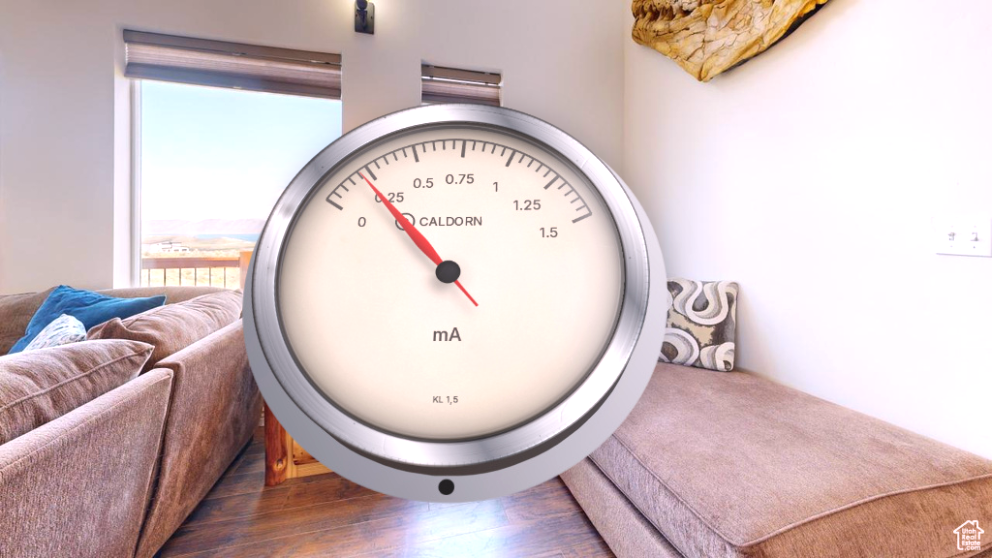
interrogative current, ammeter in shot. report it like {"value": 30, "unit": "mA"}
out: {"value": 0.2, "unit": "mA"}
